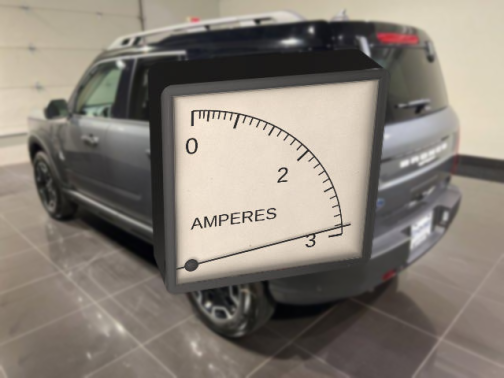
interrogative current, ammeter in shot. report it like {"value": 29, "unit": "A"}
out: {"value": 2.9, "unit": "A"}
